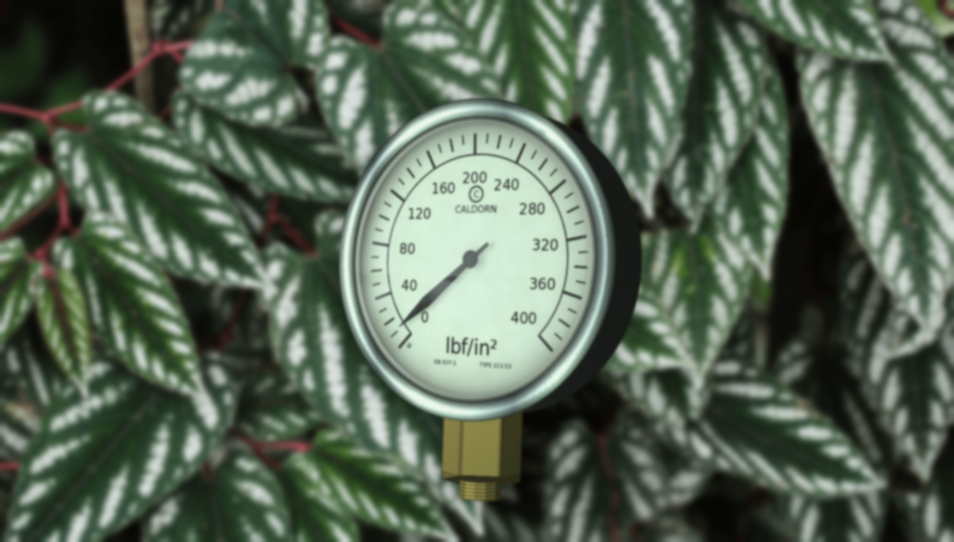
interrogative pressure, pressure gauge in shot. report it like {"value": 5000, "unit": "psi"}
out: {"value": 10, "unit": "psi"}
